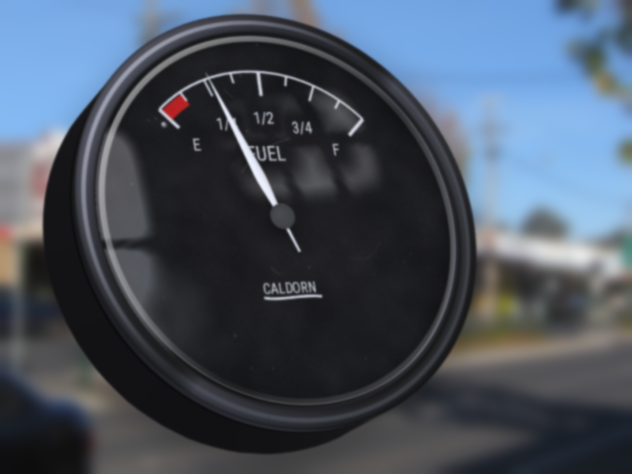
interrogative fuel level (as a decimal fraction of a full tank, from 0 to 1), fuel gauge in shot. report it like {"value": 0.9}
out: {"value": 0.25}
